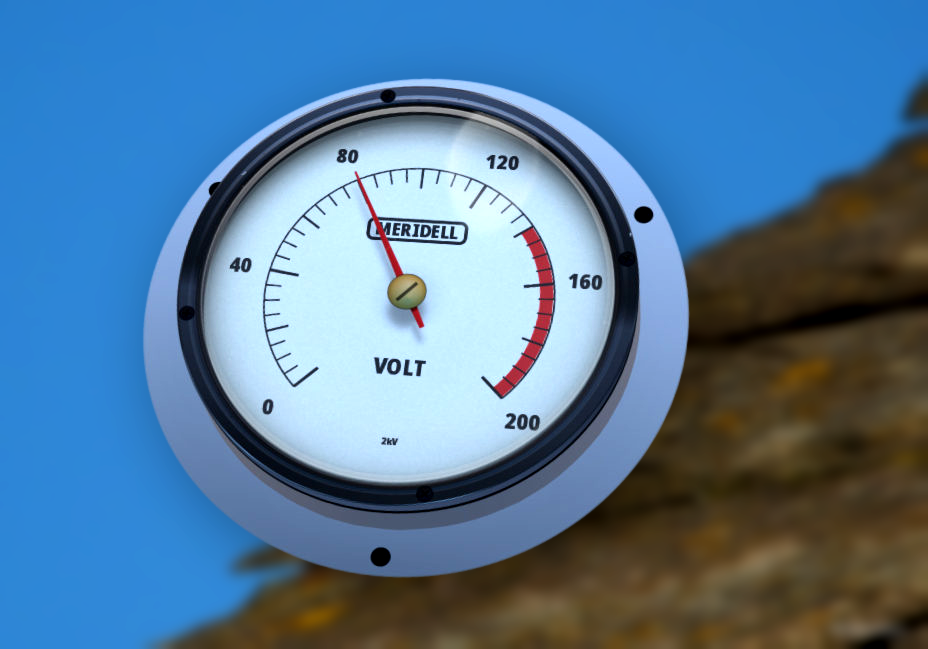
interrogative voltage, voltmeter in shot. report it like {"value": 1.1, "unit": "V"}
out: {"value": 80, "unit": "V"}
